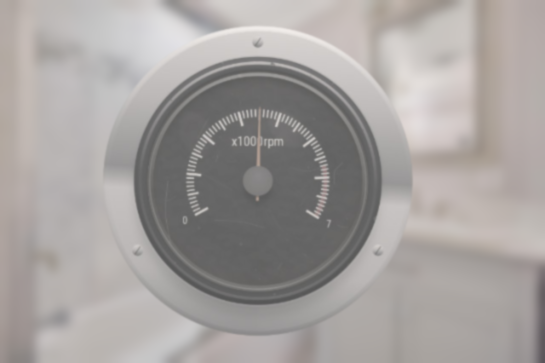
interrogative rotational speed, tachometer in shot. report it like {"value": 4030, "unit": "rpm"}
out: {"value": 3500, "unit": "rpm"}
